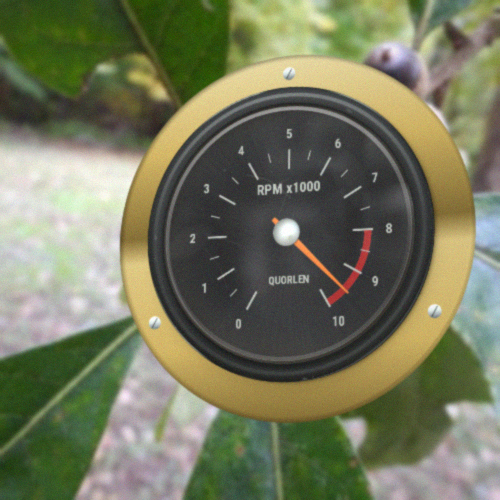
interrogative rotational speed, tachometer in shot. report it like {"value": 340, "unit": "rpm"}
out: {"value": 9500, "unit": "rpm"}
